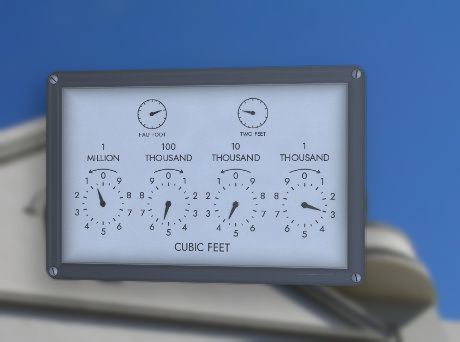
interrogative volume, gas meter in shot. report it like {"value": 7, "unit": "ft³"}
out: {"value": 54300, "unit": "ft³"}
